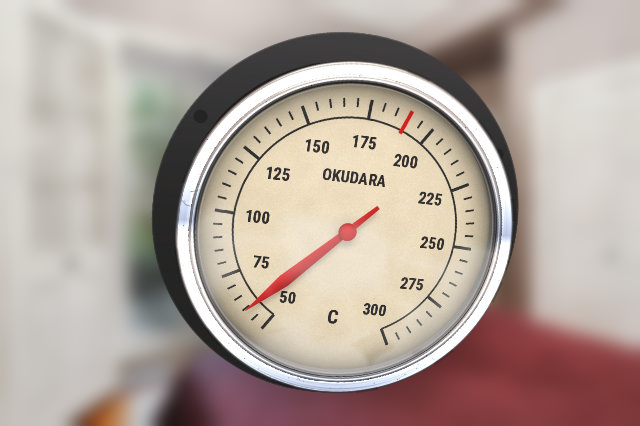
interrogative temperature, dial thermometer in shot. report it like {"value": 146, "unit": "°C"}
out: {"value": 60, "unit": "°C"}
